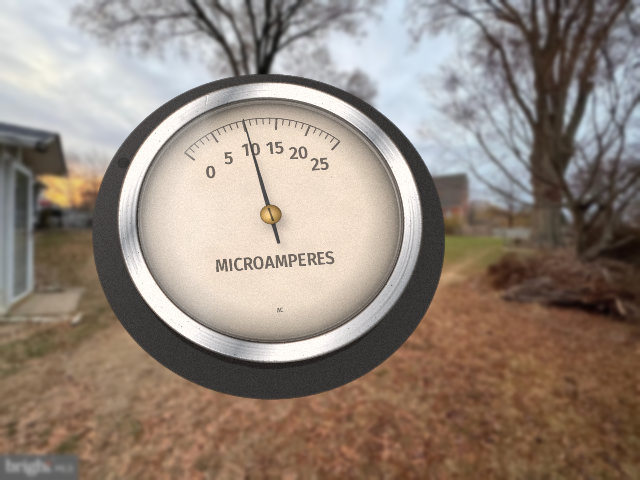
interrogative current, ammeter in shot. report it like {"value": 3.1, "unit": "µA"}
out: {"value": 10, "unit": "µA"}
